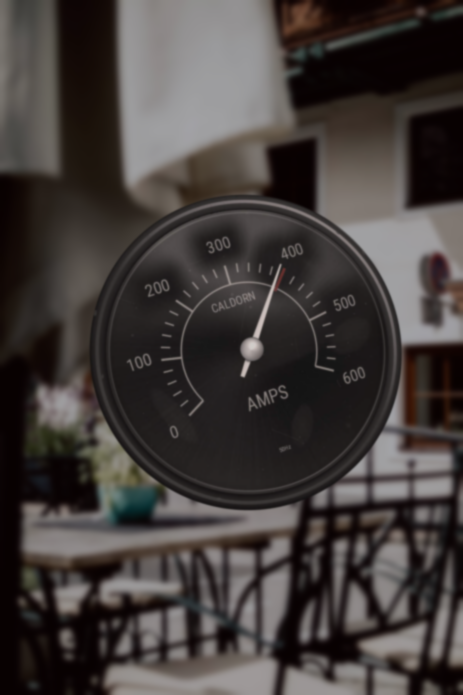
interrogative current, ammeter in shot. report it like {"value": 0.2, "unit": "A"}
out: {"value": 390, "unit": "A"}
